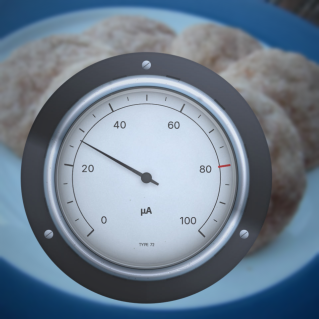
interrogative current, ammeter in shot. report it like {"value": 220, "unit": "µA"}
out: {"value": 27.5, "unit": "µA"}
